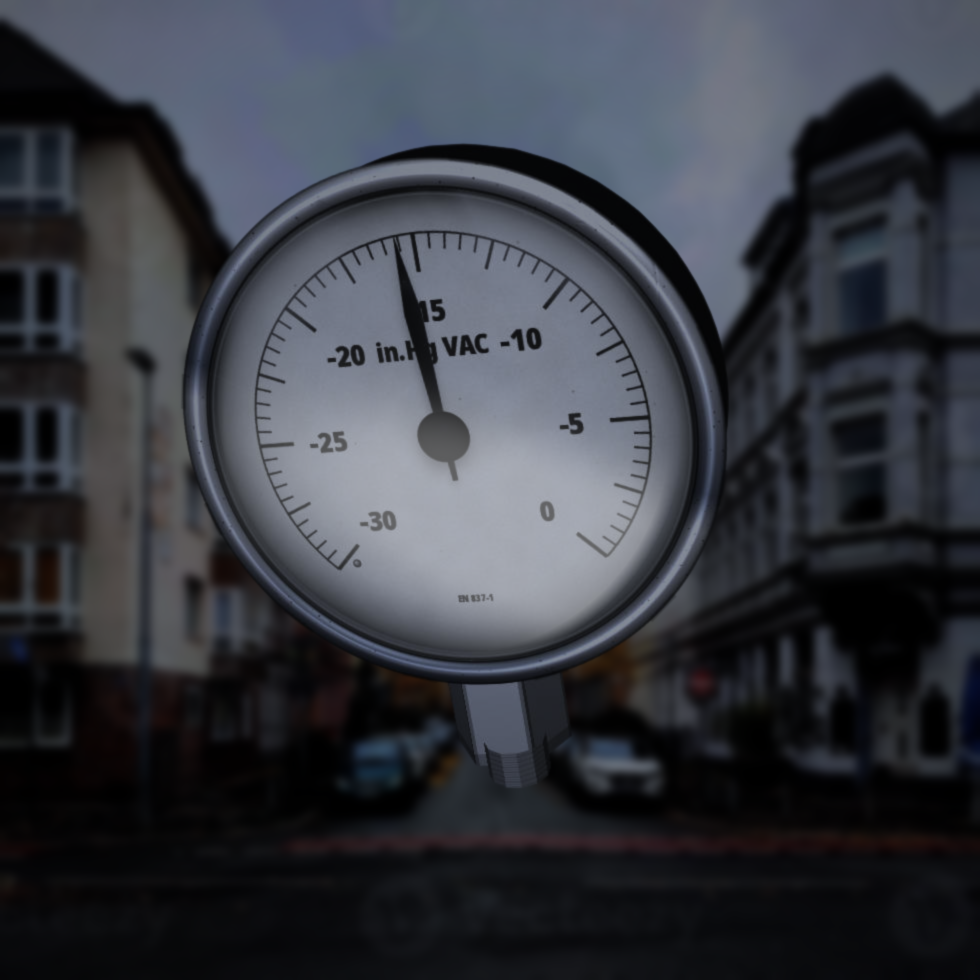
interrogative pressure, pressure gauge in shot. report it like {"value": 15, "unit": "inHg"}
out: {"value": -15.5, "unit": "inHg"}
